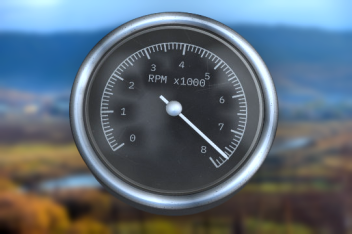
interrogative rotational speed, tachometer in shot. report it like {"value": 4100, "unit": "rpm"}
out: {"value": 7700, "unit": "rpm"}
